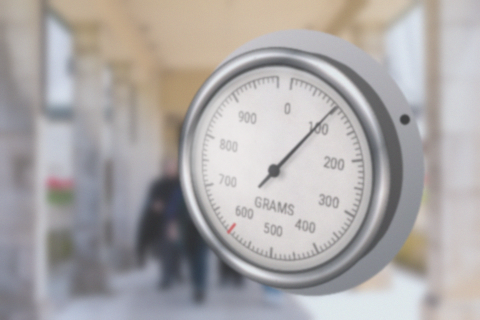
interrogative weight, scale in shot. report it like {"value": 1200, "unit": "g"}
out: {"value": 100, "unit": "g"}
